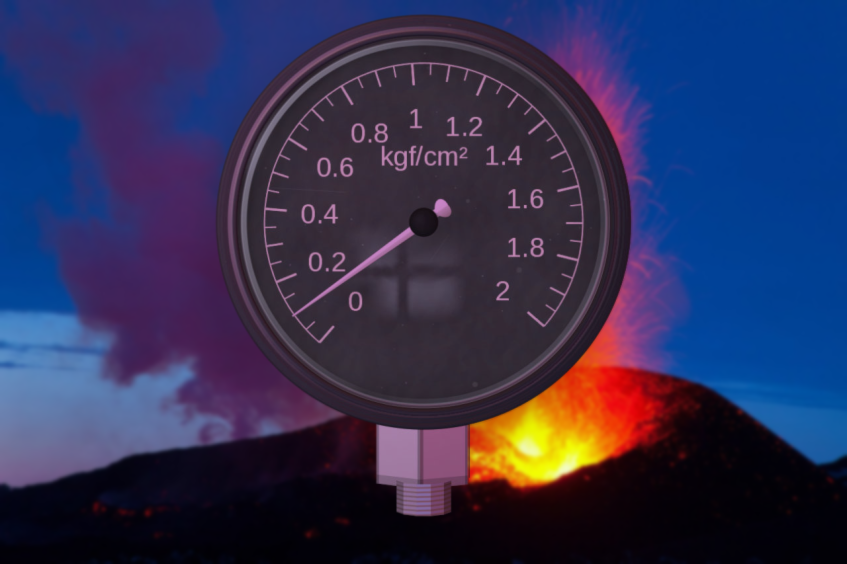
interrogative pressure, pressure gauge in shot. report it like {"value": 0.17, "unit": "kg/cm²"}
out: {"value": 0.1, "unit": "kg/cm²"}
